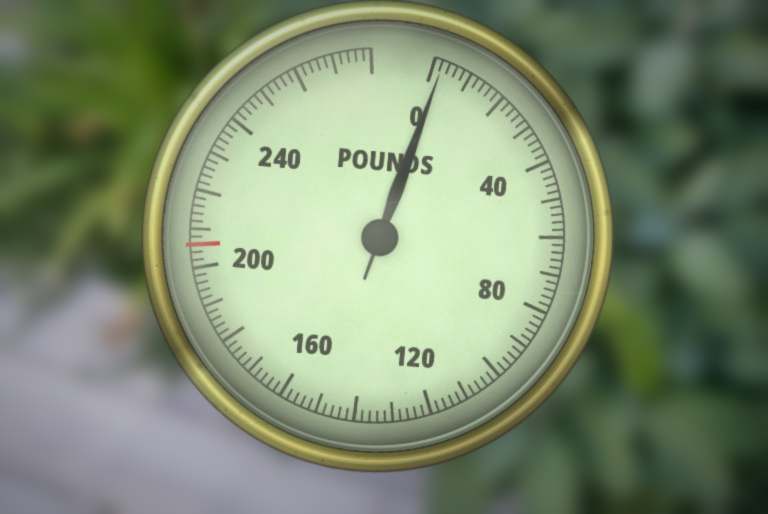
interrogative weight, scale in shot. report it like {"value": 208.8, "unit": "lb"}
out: {"value": 2, "unit": "lb"}
